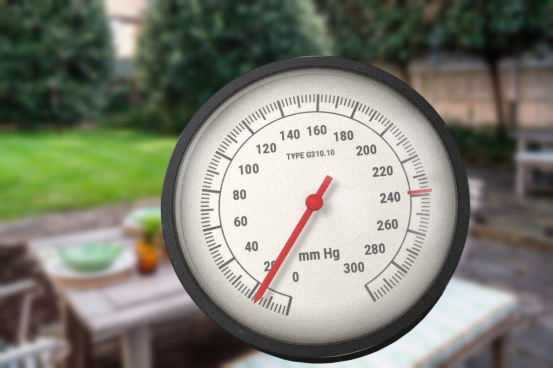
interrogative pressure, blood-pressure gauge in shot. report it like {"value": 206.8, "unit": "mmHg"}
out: {"value": 16, "unit": "mmHg"}
